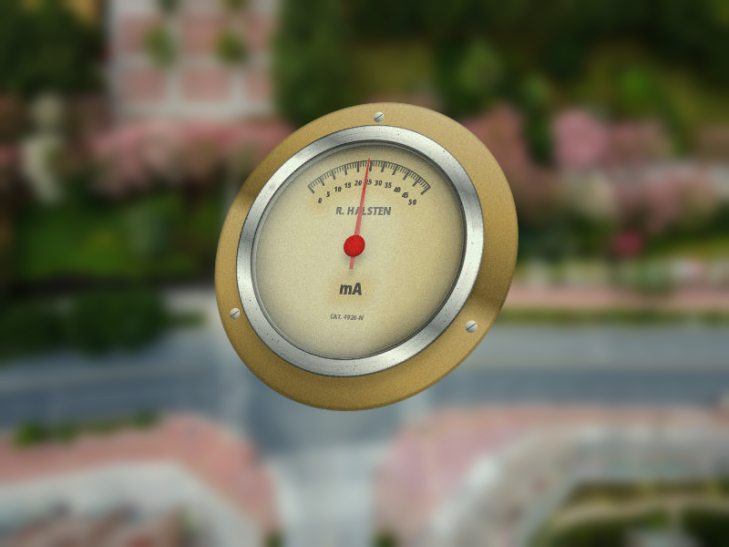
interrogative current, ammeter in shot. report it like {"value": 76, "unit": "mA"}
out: {"value": 25, "unit": "mA"}
